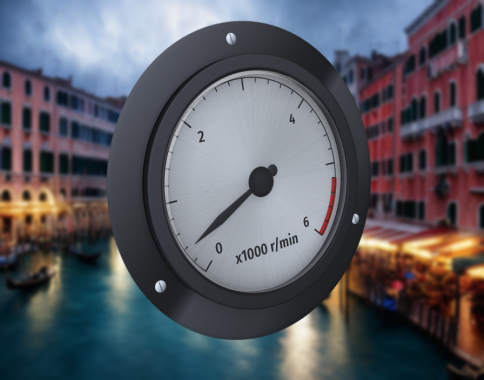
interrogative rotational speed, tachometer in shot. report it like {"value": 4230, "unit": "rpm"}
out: {"value": 400, "unit": "rpm"}
